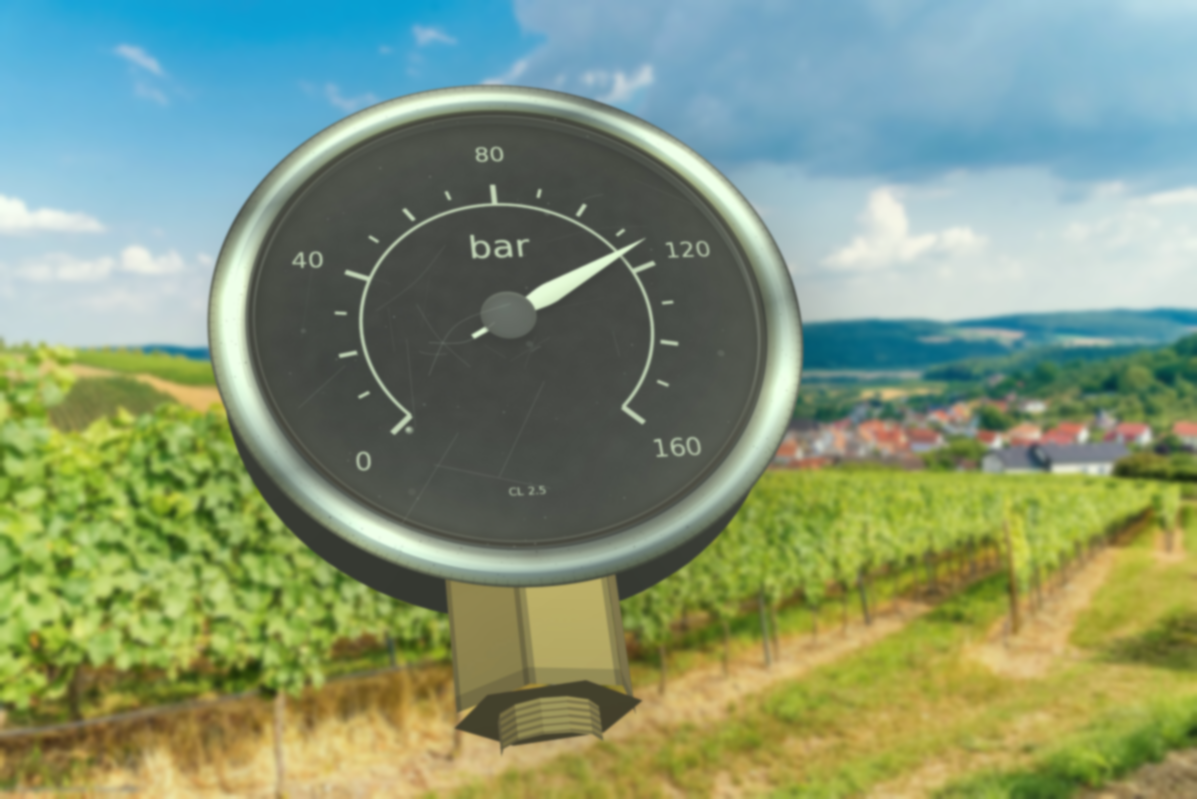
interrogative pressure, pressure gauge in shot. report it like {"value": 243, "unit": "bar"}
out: {"value": 115, "unit": "bar"}
